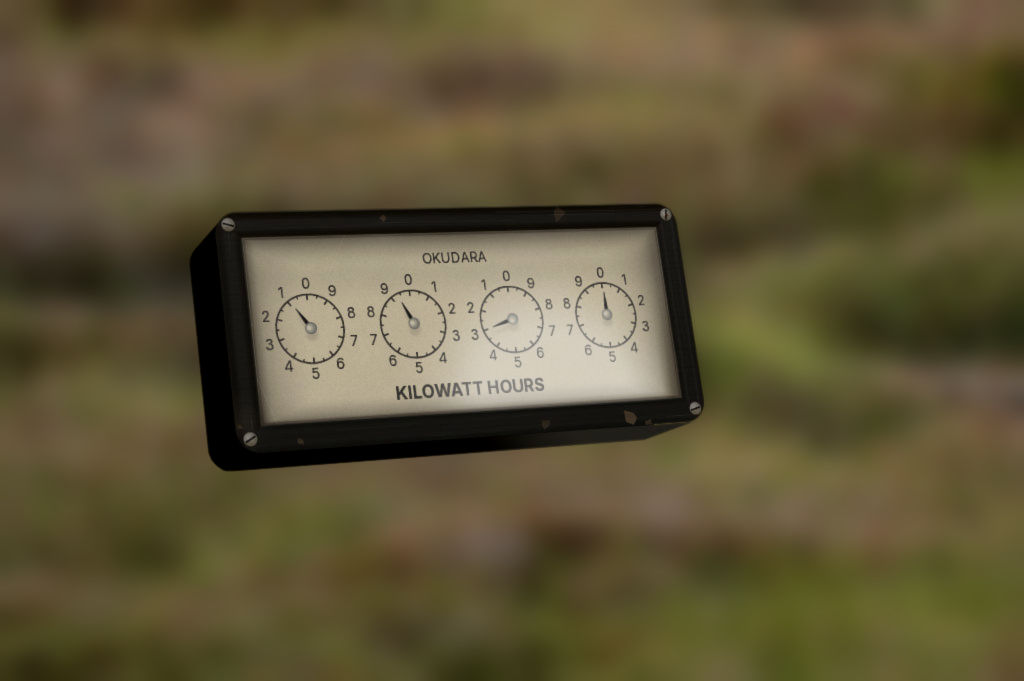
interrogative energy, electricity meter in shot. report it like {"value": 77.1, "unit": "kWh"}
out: {"value": 930, "unit": "kWh"}
